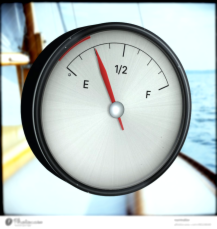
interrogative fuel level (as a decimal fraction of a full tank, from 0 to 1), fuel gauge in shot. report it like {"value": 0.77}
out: {"value": 0.25}
